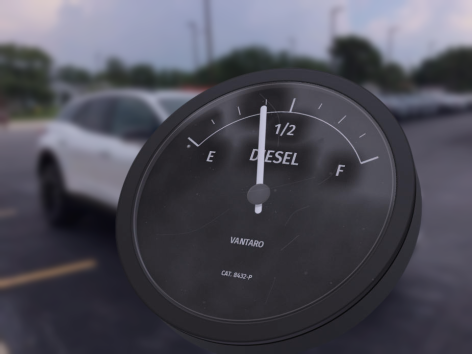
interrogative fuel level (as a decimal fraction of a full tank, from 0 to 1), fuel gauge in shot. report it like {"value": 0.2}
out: {"value": 0.375}
